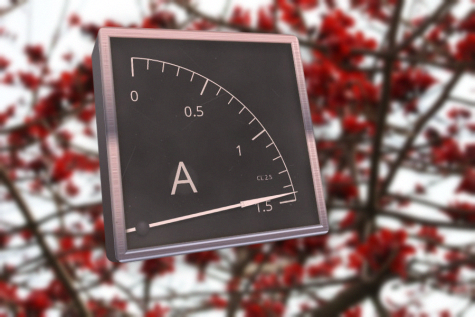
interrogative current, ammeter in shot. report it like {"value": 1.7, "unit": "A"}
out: {"value": 1.45, "unit": "A"}
